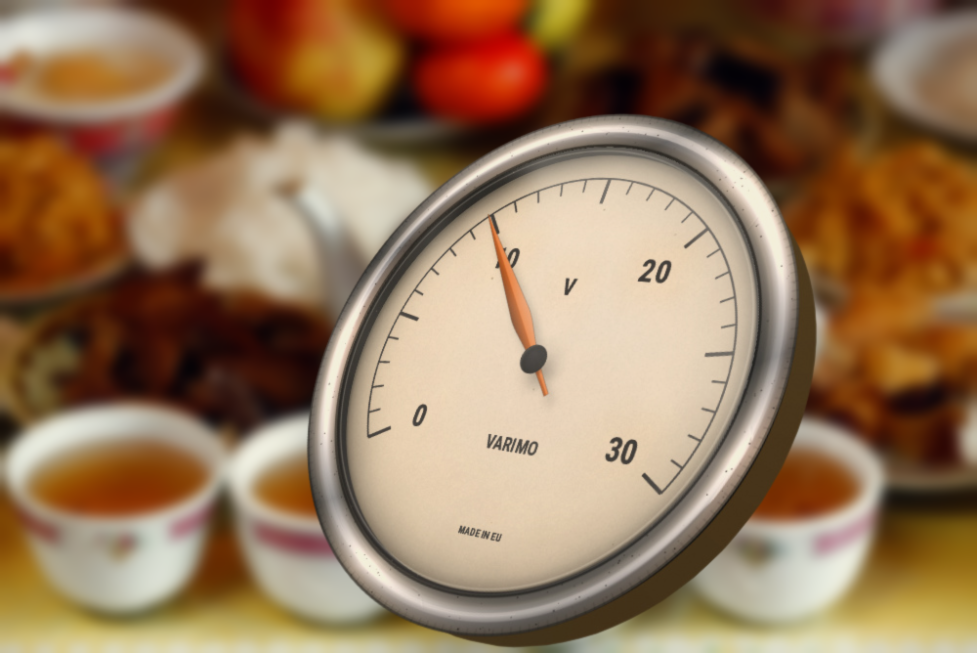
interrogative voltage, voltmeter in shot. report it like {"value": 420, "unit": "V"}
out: {"value": 10, "unit": "V"}
